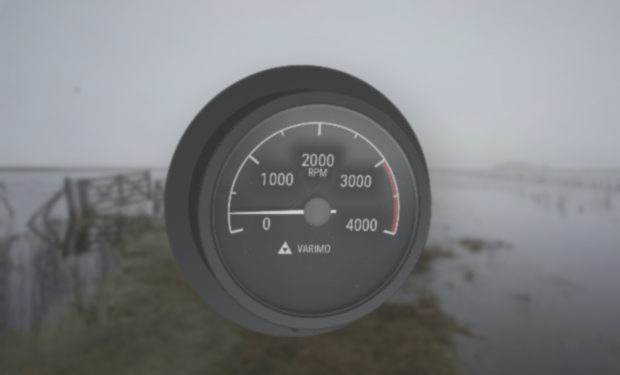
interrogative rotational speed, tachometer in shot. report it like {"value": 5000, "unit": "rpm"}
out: {"value": 250, "unit": "rpm"}
